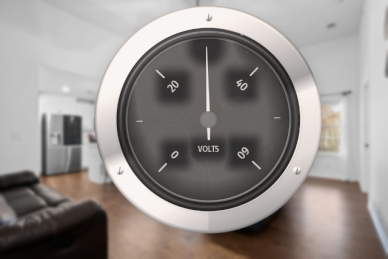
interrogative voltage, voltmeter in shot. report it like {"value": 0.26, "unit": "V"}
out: {"value": 30, "unit": "V"}
